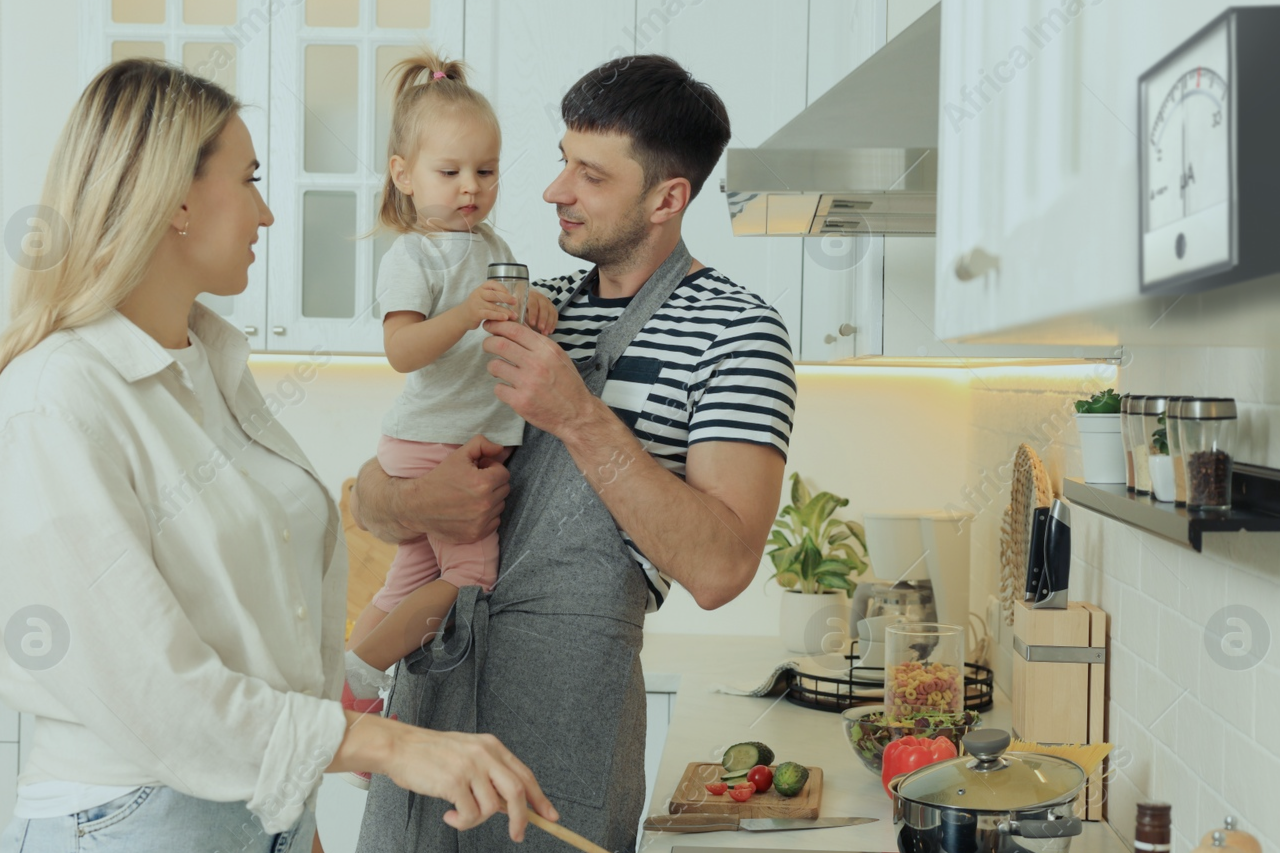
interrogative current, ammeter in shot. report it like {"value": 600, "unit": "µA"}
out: {"value": 15, "unit": "µA"}
